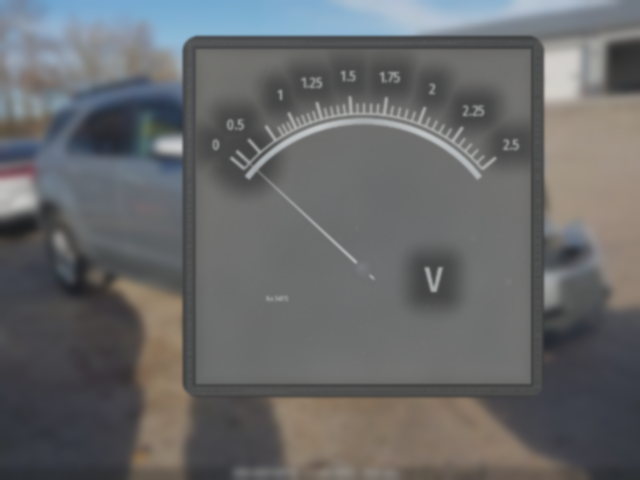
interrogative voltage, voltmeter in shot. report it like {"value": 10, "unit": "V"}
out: {"value": 0.25, "unit": "V"}
